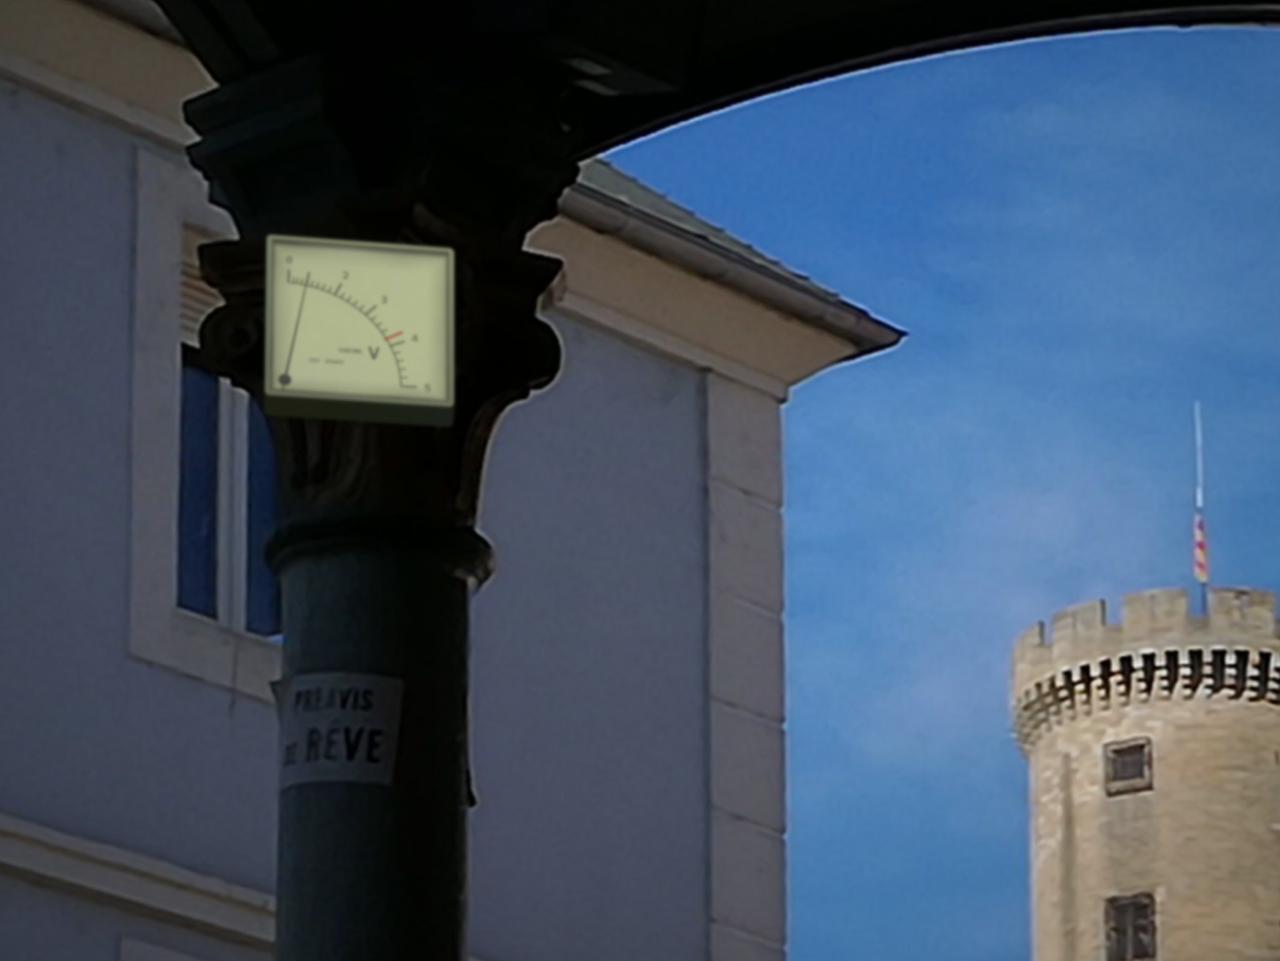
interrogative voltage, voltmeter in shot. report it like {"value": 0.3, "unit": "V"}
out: {"value": 1, "unit": "V"}
